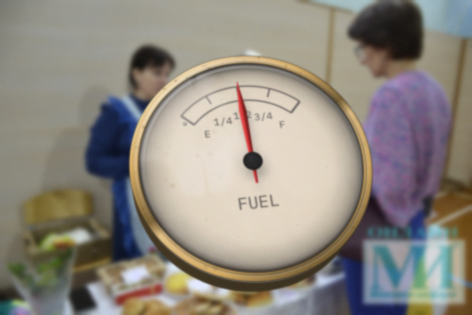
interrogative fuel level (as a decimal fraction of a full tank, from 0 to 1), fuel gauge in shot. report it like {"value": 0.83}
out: {"value": 0.5}
